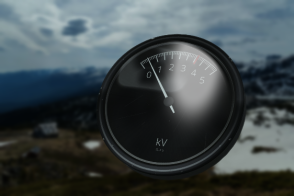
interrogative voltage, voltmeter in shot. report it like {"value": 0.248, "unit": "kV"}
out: {"value": 0.5, "unit": "kV"}
